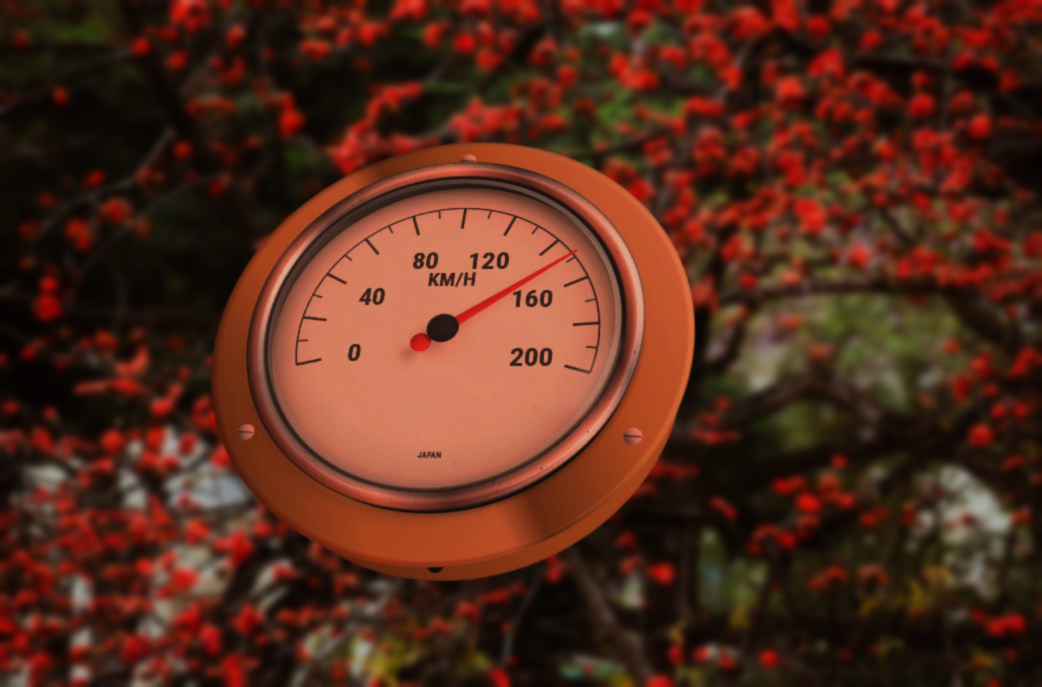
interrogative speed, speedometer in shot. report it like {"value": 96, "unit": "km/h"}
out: {"value": 150, "unit": "km/h"}
